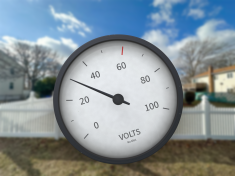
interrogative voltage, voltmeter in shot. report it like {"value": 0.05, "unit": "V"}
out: {"value": 30, "unit": "V"}
